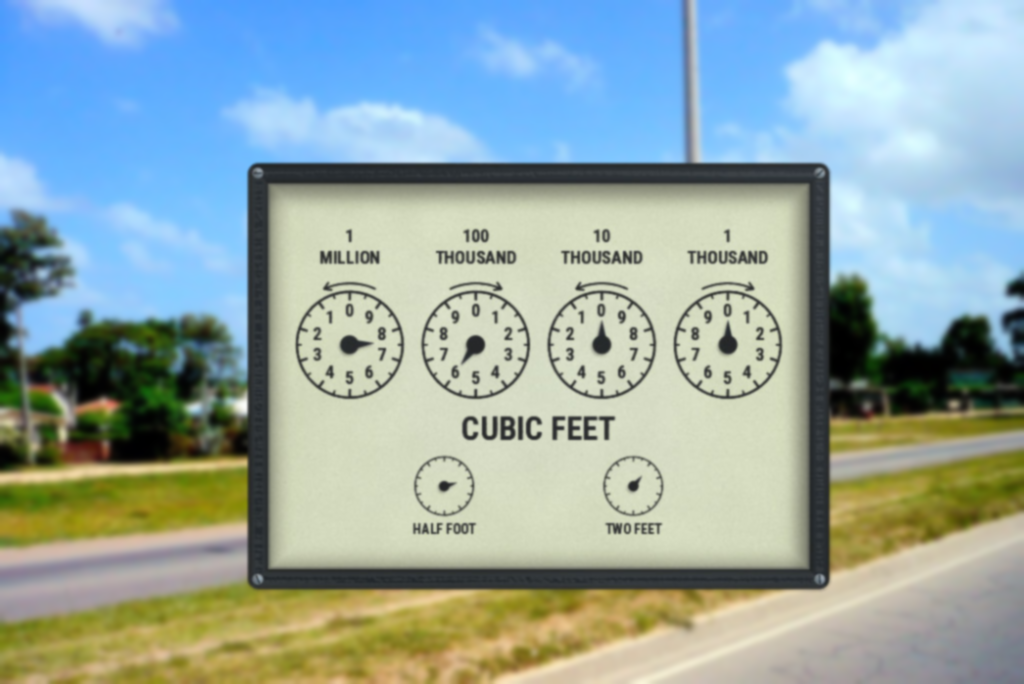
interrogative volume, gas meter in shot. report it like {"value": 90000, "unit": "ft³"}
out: {"value": 760000, "unit": "ft³"}
